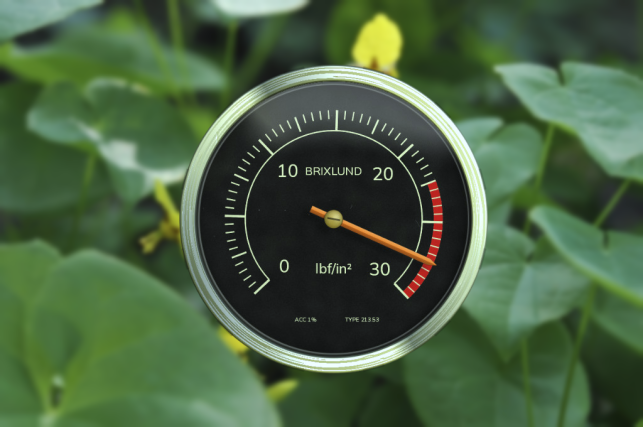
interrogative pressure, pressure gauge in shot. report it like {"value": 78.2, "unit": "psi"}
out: {"value": 27.5, "unit": "psi"}
